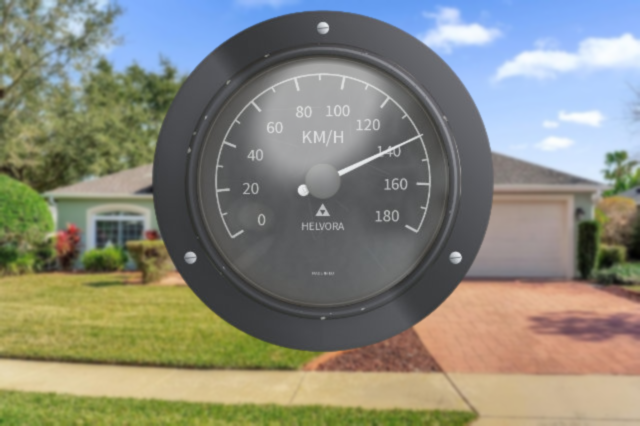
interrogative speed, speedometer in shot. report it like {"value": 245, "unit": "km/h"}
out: {"value": 140, "unit": "km/h"}
